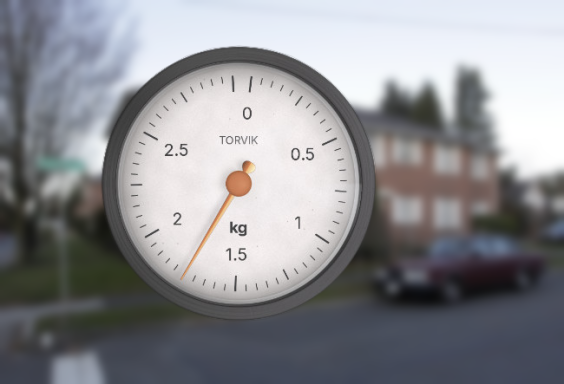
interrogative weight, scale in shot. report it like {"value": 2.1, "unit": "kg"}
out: {"value": 1.75, "unit": "kg"}
